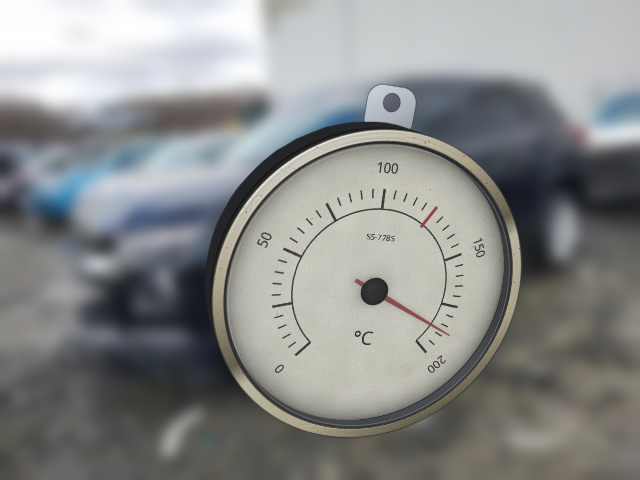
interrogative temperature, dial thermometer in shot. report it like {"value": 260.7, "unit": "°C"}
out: {"value": 187.5, "unit": "°C"}
